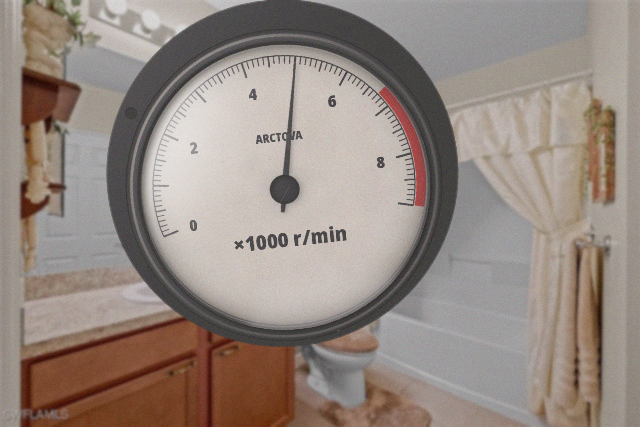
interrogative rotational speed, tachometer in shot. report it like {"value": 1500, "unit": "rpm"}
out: {"value": 5000, "unit": "rpm"}
